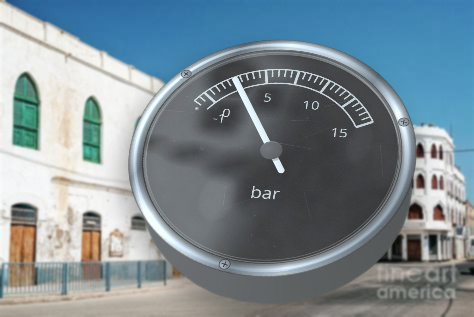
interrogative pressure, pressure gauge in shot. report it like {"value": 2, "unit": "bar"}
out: {"value": 2.5, "unit": "bar"}
